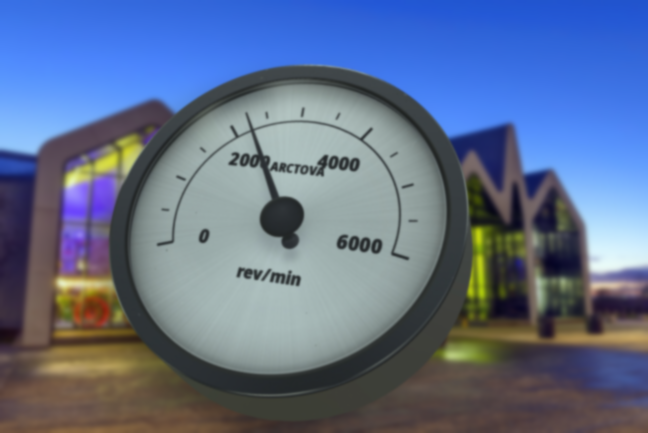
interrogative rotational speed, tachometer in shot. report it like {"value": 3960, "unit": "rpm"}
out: {"value": 2250, "unit": "rpm"}
